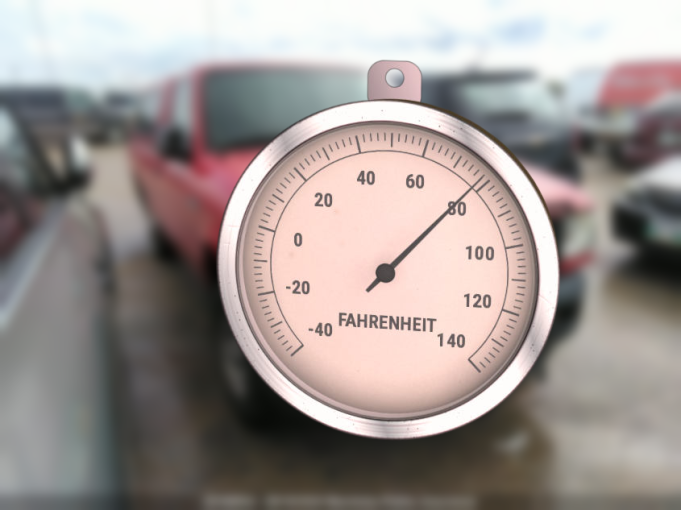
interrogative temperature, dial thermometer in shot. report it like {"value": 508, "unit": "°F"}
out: {"value": 78, "unit": "°F"}
